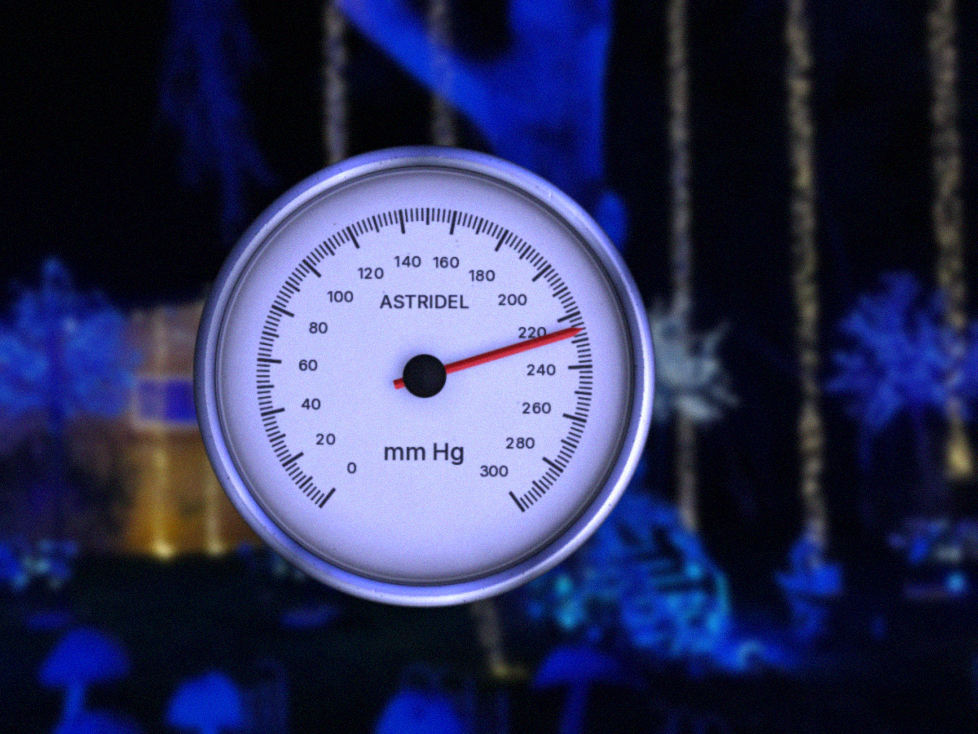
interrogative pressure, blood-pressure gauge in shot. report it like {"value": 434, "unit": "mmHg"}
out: {"value": 226, "unit": "mmHg"}
